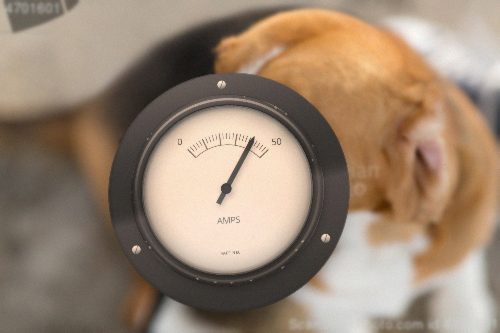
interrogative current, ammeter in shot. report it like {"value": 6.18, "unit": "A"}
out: {"value": 40, "unit": "A"}
